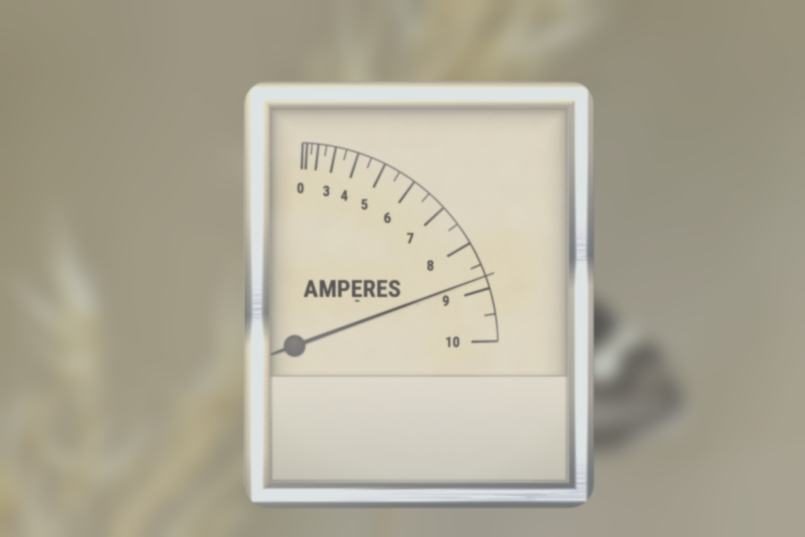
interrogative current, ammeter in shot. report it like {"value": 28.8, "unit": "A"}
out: {"value": 8.75, "unit": "A"}
